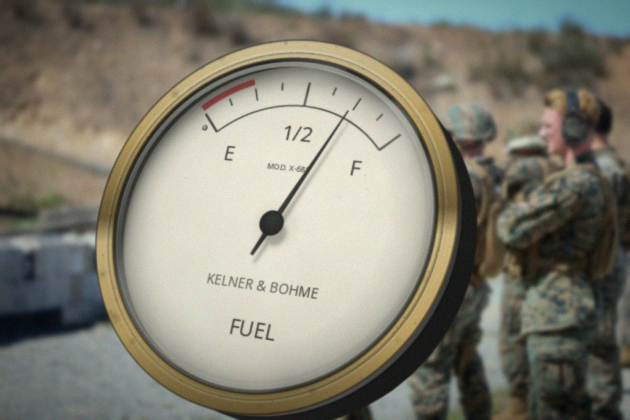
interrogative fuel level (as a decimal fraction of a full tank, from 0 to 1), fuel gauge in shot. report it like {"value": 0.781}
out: {"value": 0.75}
